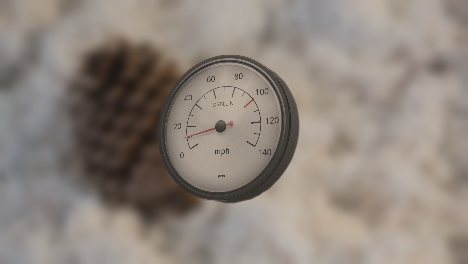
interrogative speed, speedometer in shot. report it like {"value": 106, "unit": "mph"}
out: {"value": 10, "unit": "mph"}
